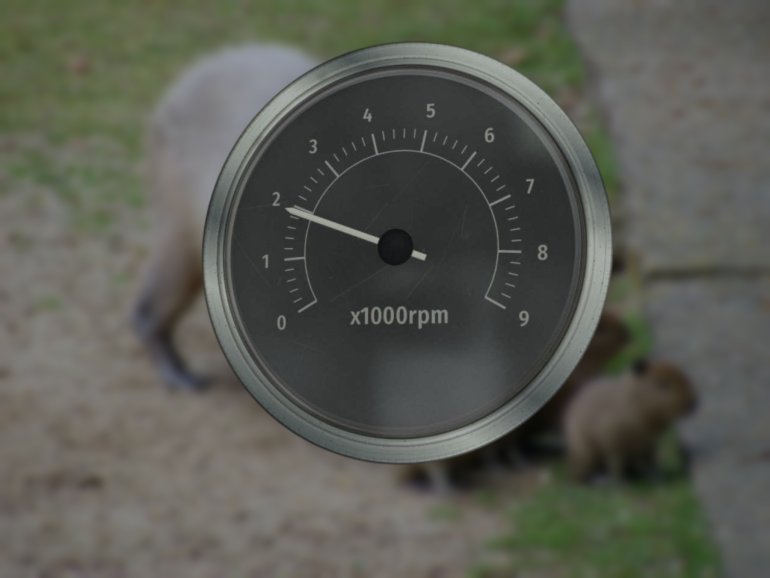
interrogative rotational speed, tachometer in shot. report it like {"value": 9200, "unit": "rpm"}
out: {"value": 1900, "unit": "rpm"}
